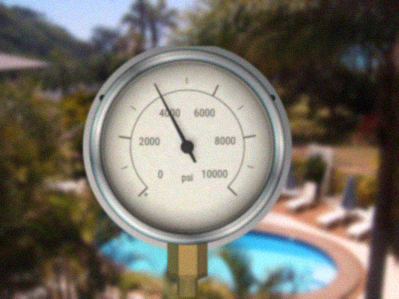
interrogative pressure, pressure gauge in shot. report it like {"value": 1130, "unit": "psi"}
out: {"value": 4000, "unit": "psi"}
